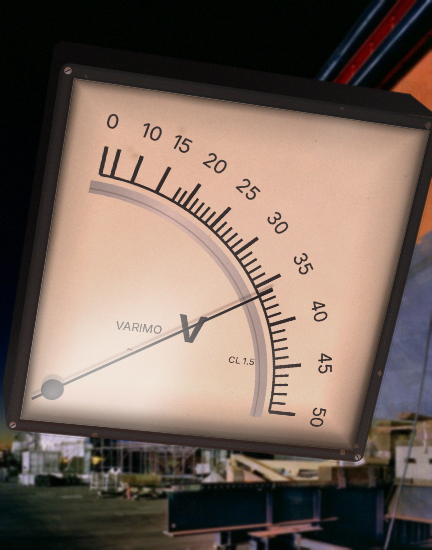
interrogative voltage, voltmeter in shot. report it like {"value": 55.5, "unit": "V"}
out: {"value": 36, "unit": "V"}
